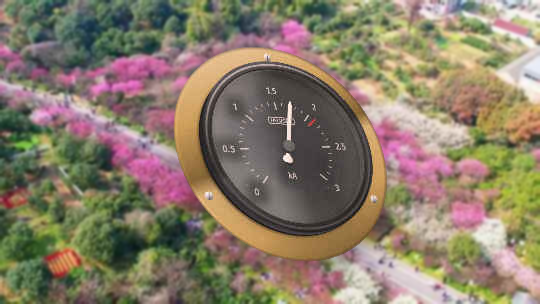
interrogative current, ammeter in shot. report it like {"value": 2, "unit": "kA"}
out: {"value": 1.7, "unit": "kA"}
